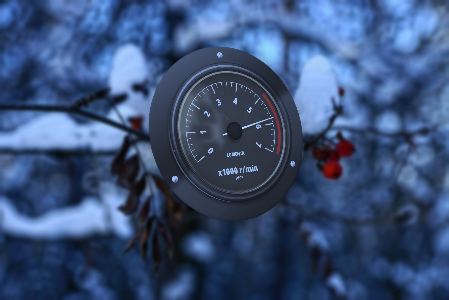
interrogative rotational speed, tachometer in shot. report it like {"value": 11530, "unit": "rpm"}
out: {"value": 5800, "unit": "rpm"}
